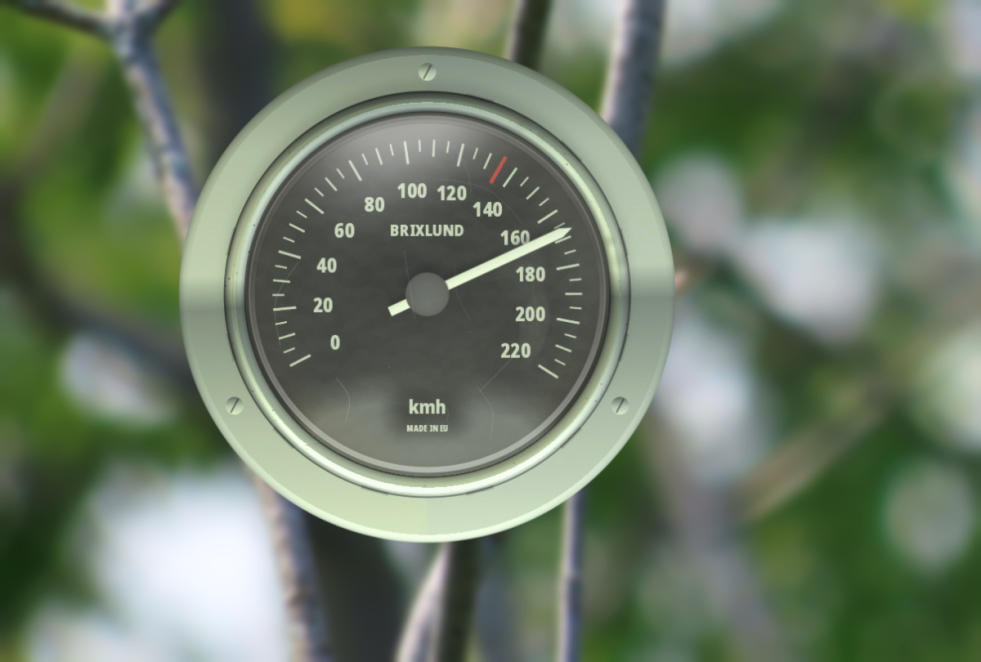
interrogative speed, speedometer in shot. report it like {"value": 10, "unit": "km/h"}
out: {"value": 167.5, "unit": "km/h"}
